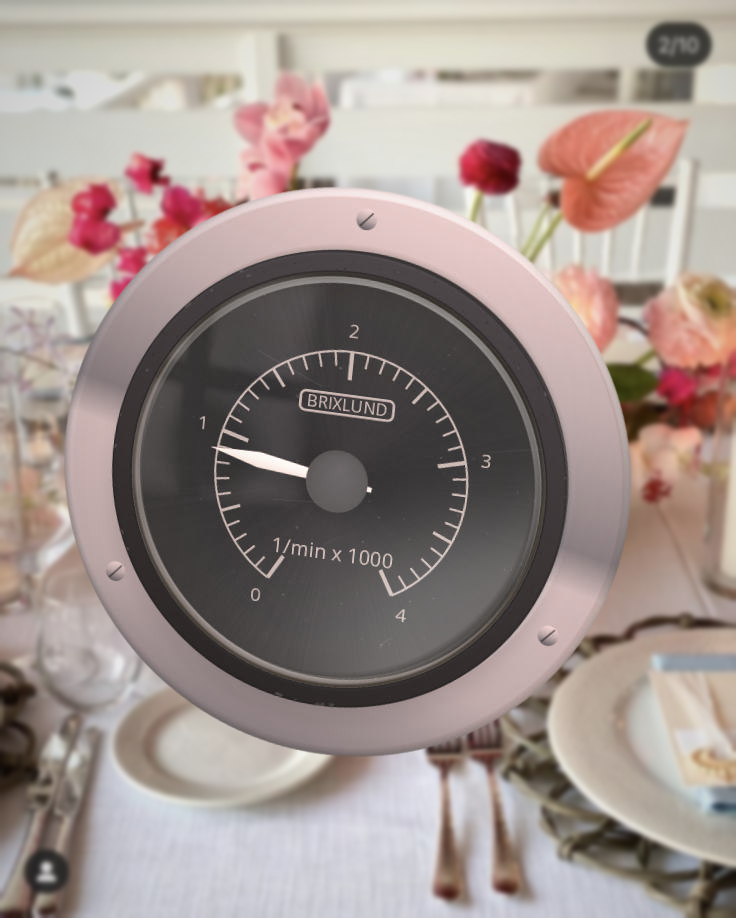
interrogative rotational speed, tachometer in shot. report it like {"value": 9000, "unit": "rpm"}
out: {"value": 900, "unit": "rpm"}
